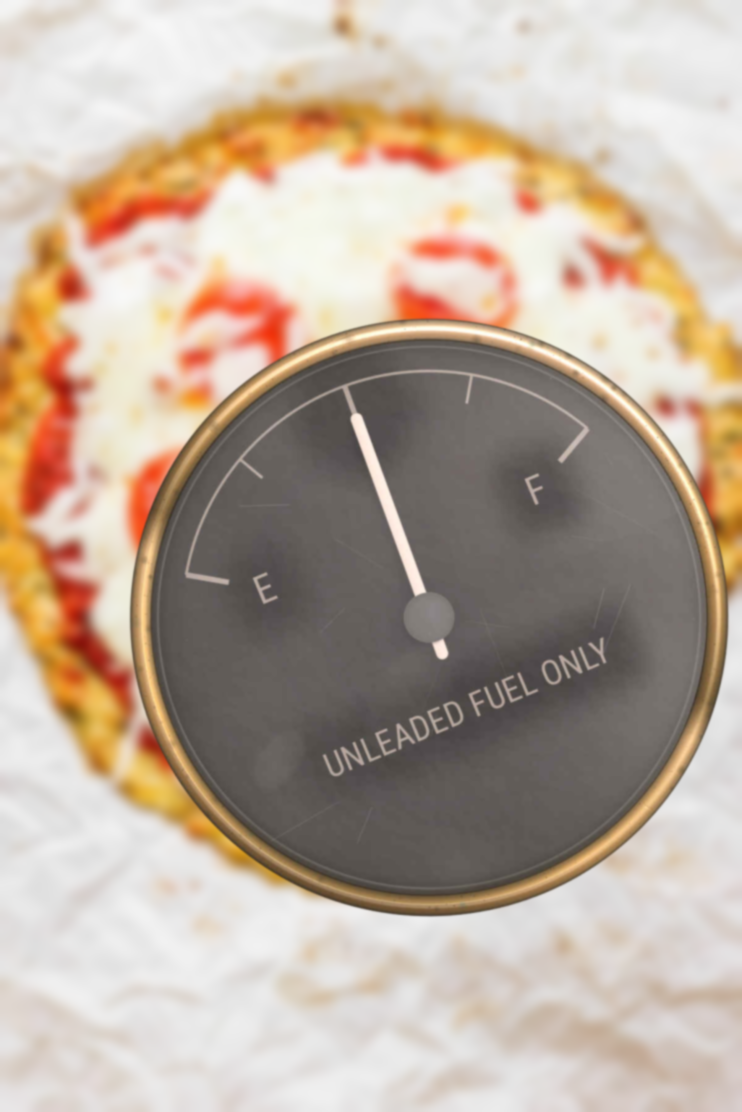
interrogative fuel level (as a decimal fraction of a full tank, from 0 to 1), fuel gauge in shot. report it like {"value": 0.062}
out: {"value": 0.5}
